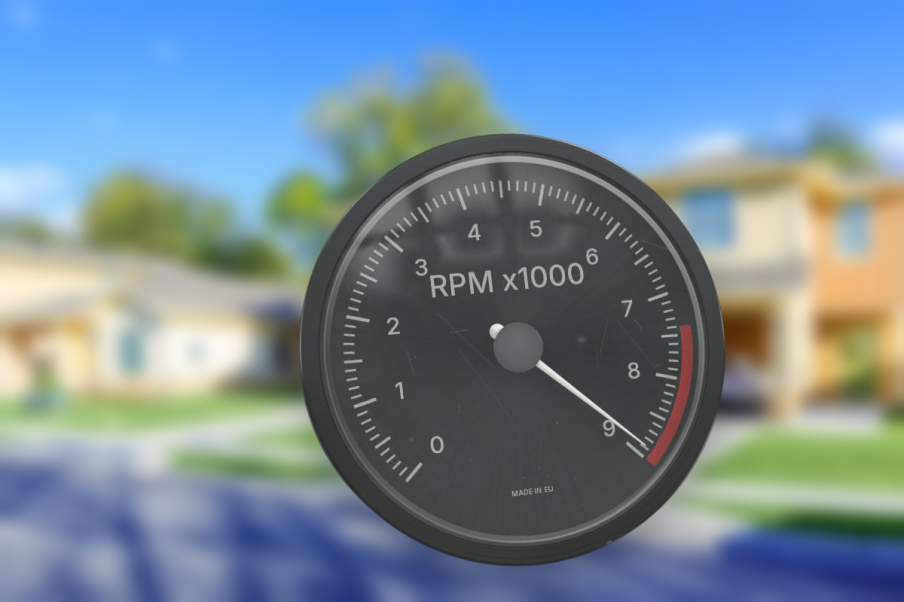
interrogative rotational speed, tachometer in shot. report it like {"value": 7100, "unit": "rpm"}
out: {"value": 8900, "unit": "rpm"}
